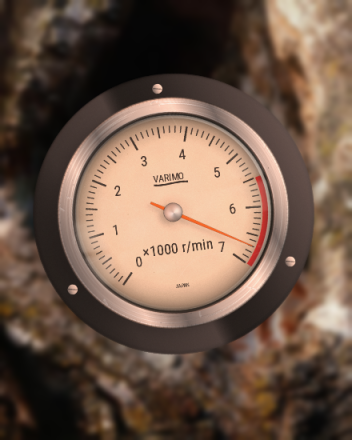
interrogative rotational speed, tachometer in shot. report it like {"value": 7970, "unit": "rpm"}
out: {"value": 6700, "unit": "rpm"}
